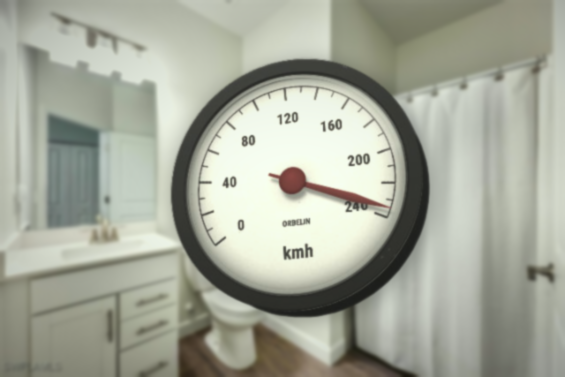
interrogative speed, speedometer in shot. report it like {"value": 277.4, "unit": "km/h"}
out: {"value": 235, "unit": "km/h"}
